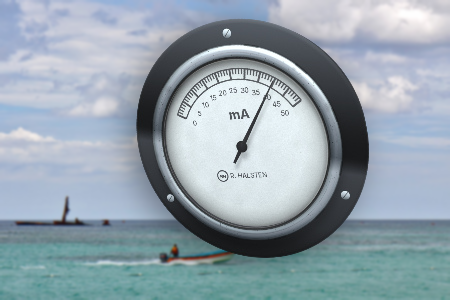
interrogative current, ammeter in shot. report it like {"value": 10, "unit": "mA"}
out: {"value": 40, "unit": "mA"}
